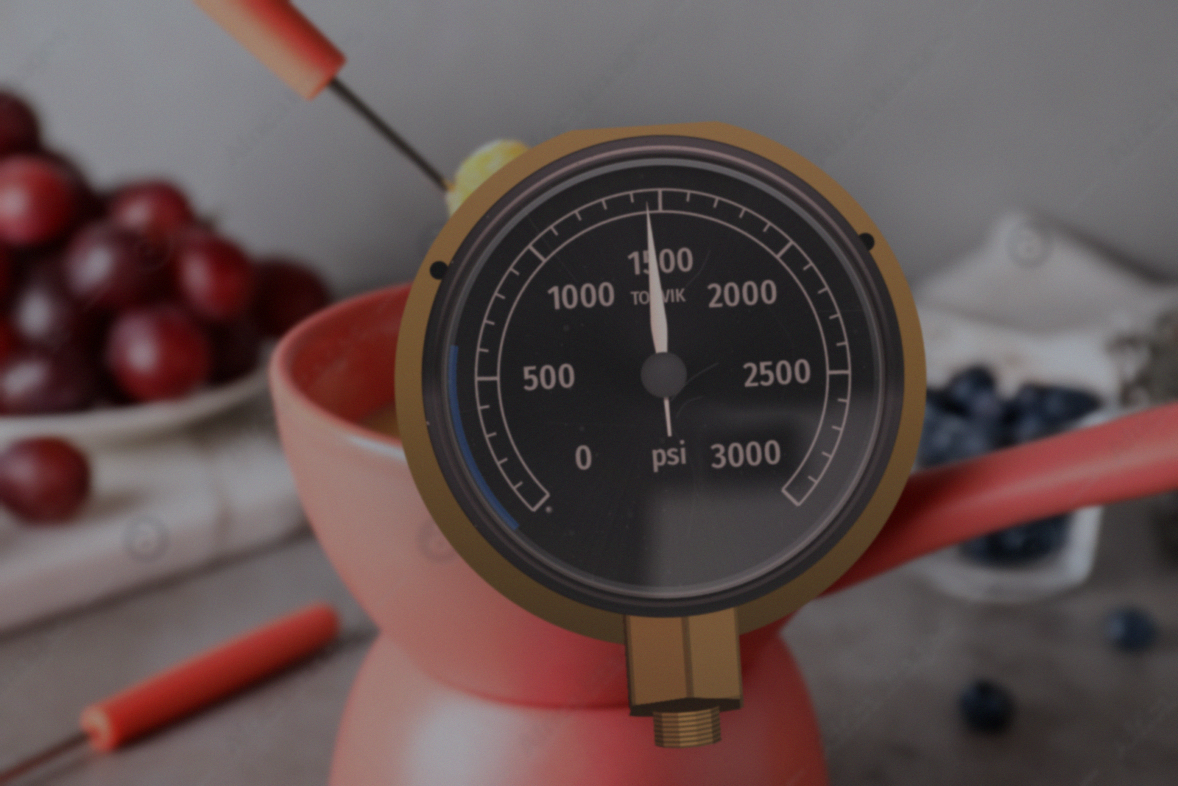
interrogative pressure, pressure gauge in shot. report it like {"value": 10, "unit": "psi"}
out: {"value": 1450, "unit": "psi"}
